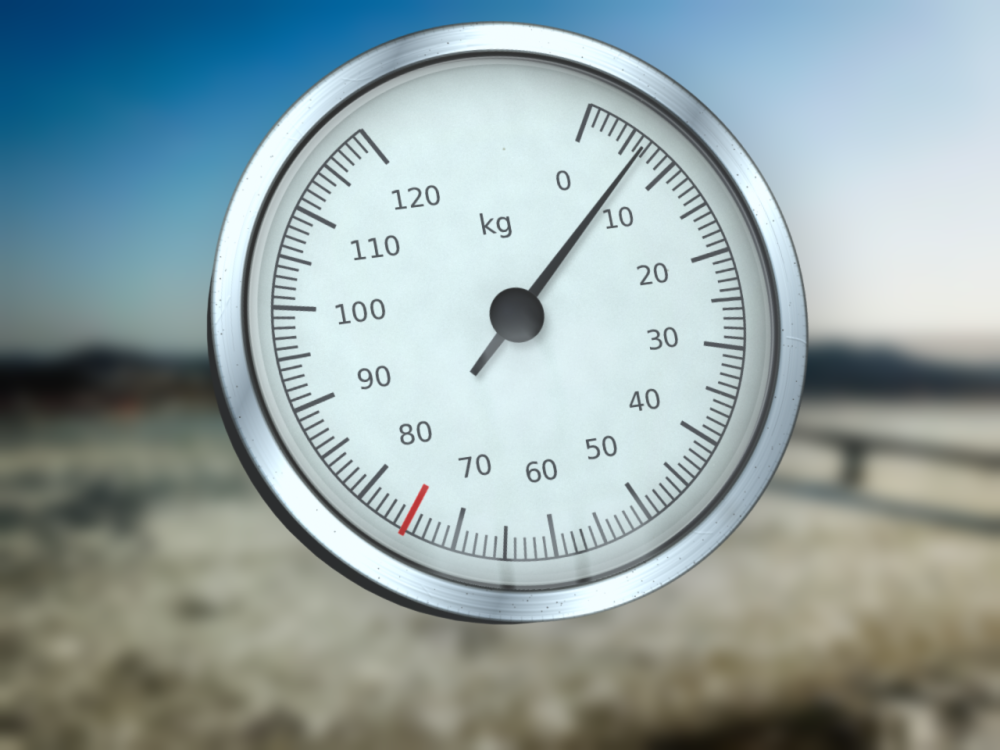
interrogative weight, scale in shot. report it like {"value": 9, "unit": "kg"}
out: {"value": 6.5, "unit": "kg"}
